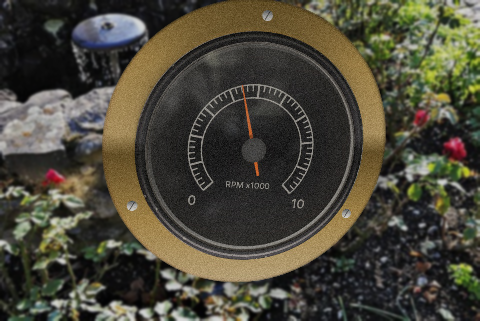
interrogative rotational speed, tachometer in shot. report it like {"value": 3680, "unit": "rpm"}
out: {"value": 4400, "unit": "rpm"}
